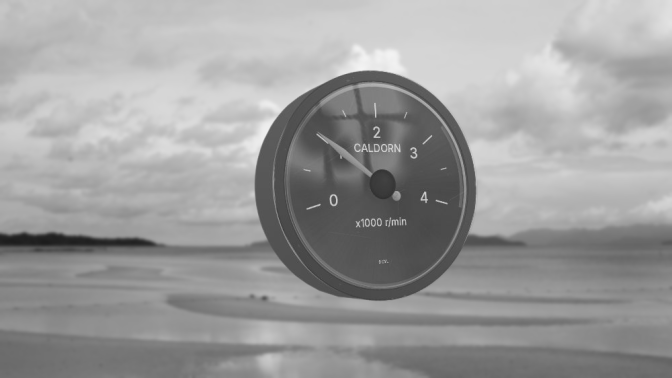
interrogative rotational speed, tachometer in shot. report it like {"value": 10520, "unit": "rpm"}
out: {"value": 1000, "unit": "rpm"}
